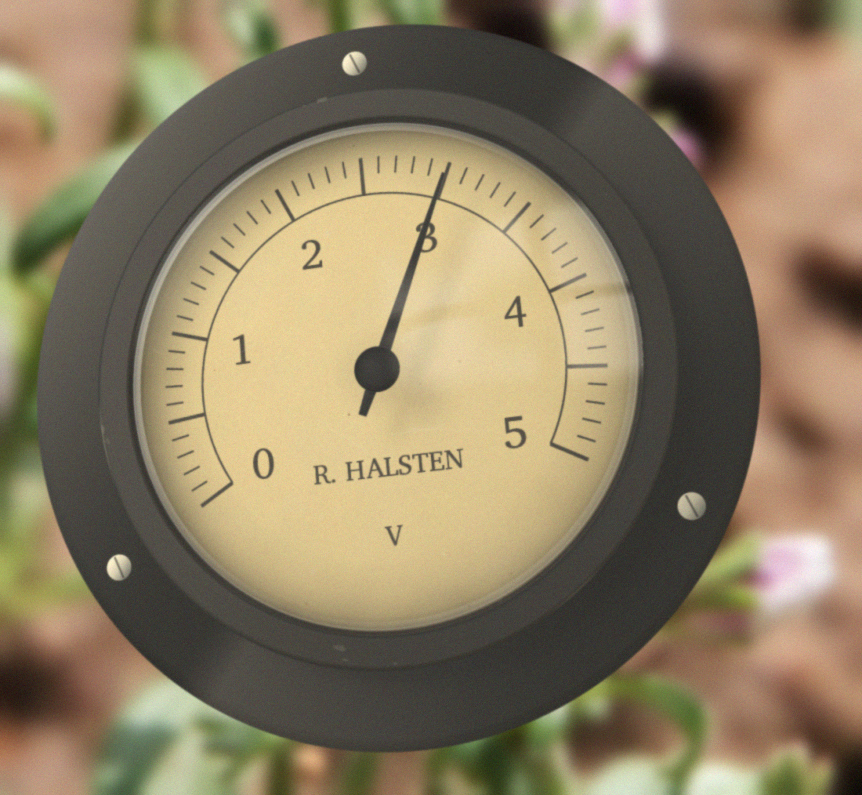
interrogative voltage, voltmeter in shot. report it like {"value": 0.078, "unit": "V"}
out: {"value": 3, "unit": "V"}
